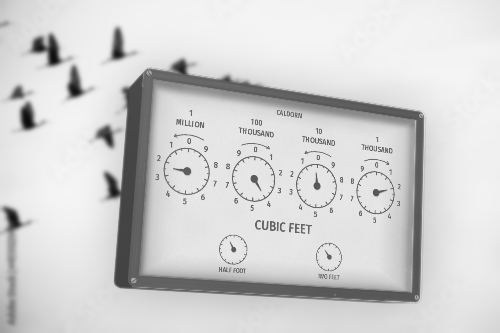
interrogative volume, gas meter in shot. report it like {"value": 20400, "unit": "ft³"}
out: {"value": 240200, "unit": "ft³"}
